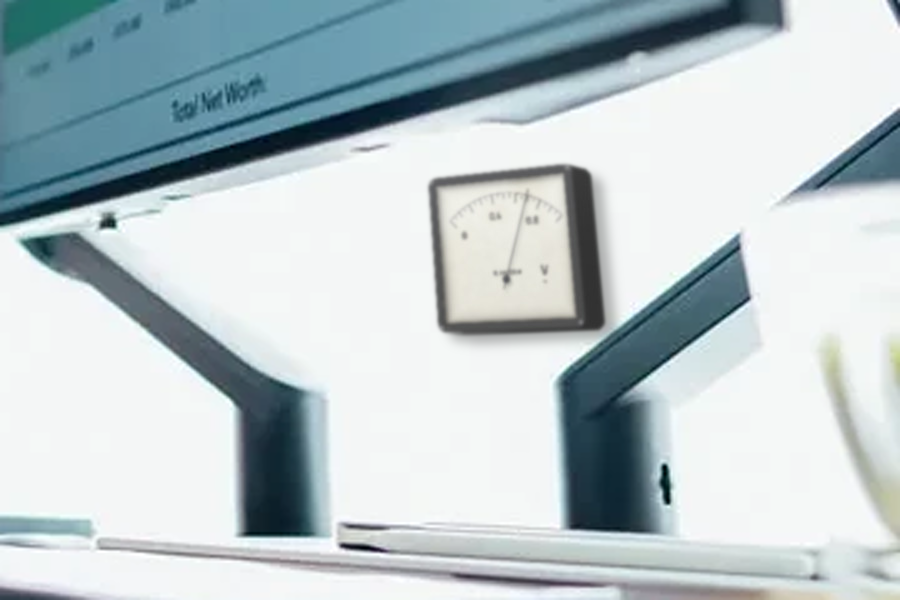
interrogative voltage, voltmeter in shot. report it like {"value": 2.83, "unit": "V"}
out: {"value": 0.7, "unit": "V"}
